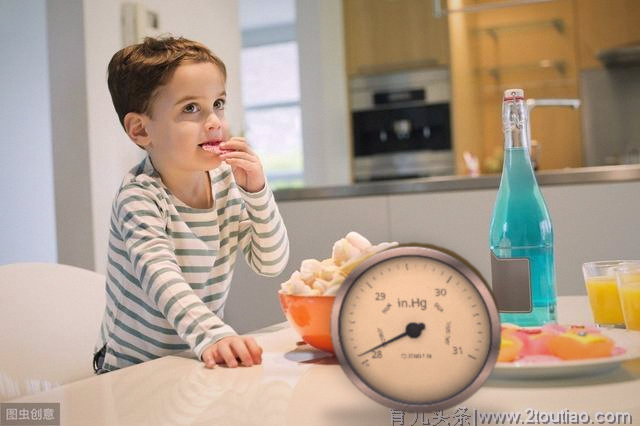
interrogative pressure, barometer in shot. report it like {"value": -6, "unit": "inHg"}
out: {"value": 28.1, "unit": "inHg"}
